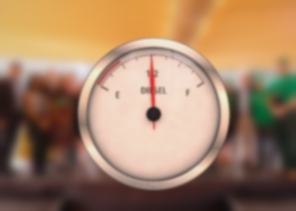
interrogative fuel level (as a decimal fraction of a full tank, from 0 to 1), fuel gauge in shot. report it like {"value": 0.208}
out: {"value": 0.5}
